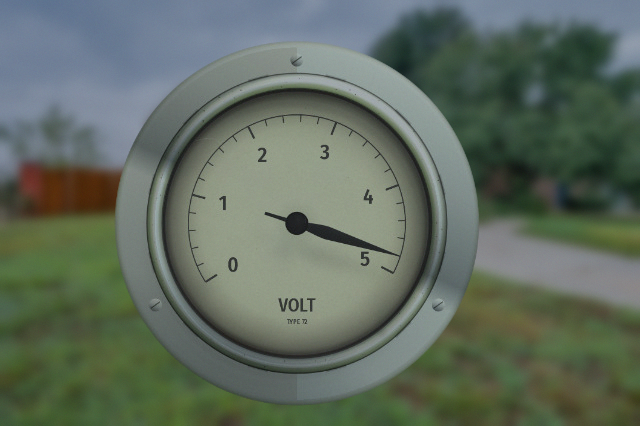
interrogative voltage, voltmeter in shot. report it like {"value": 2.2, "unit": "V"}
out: {"value": 4.8, "unit": "V"}
